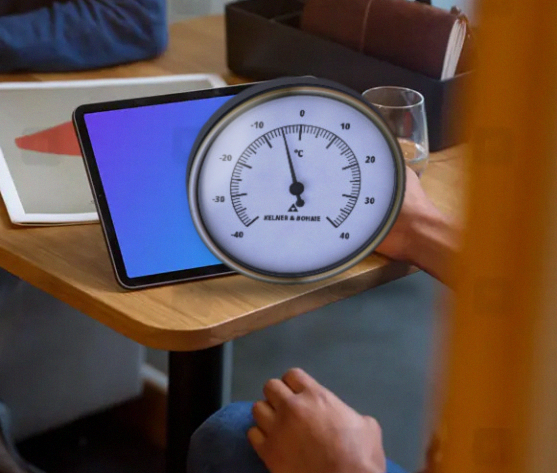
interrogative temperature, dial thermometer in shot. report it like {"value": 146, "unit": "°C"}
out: {"value": -5, "unit": "°C"}
